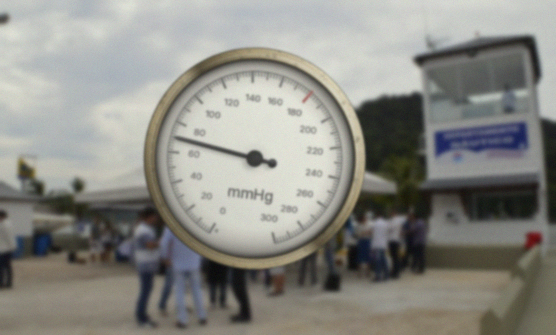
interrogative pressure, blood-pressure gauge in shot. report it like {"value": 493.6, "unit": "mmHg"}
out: {"value": 70, "unit": "mmHg"}
